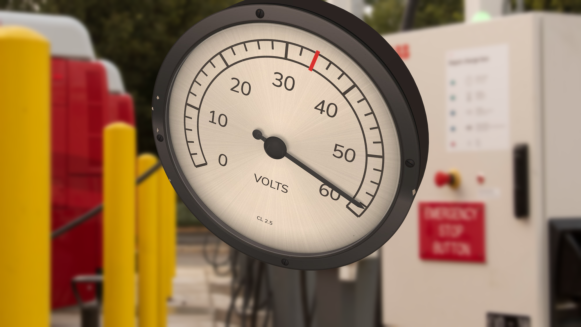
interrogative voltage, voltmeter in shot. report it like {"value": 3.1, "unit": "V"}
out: {"value": 58, "unit": "V"}
